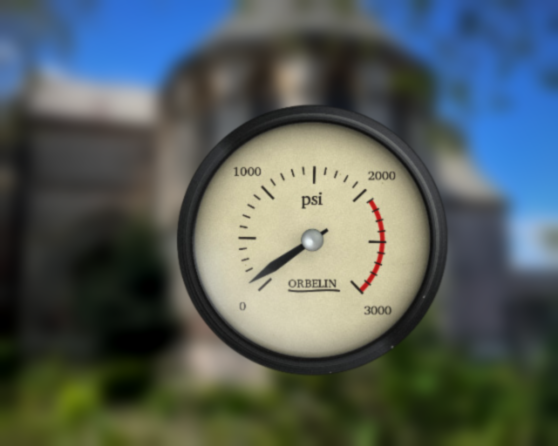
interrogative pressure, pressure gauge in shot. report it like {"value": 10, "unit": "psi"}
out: {"value": 100, "unit": "psi"}
